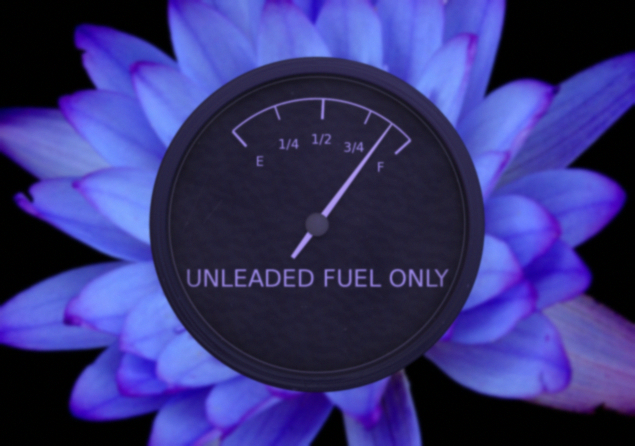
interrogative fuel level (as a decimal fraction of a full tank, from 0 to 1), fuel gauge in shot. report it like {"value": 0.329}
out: {"value": 0.875}
